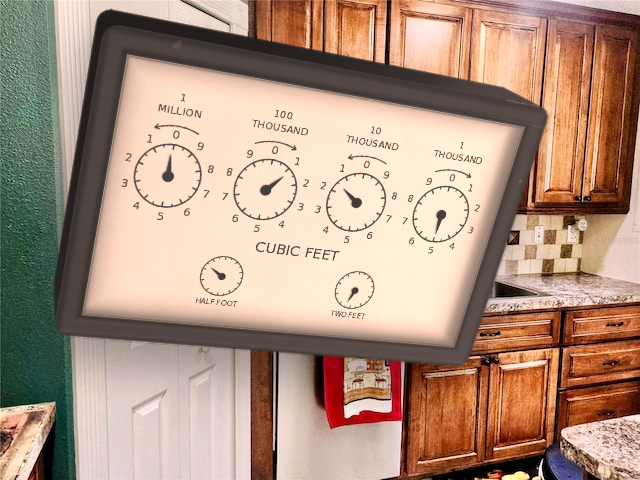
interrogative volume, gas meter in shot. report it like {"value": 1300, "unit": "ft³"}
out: {"value": 11500, "unit": "ft³"}
